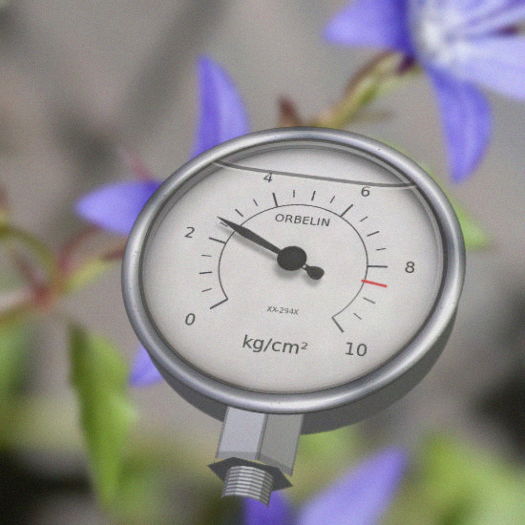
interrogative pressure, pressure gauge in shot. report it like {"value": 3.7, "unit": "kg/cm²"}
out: {"value": 2.5, "unit": "kg/cm²"}
